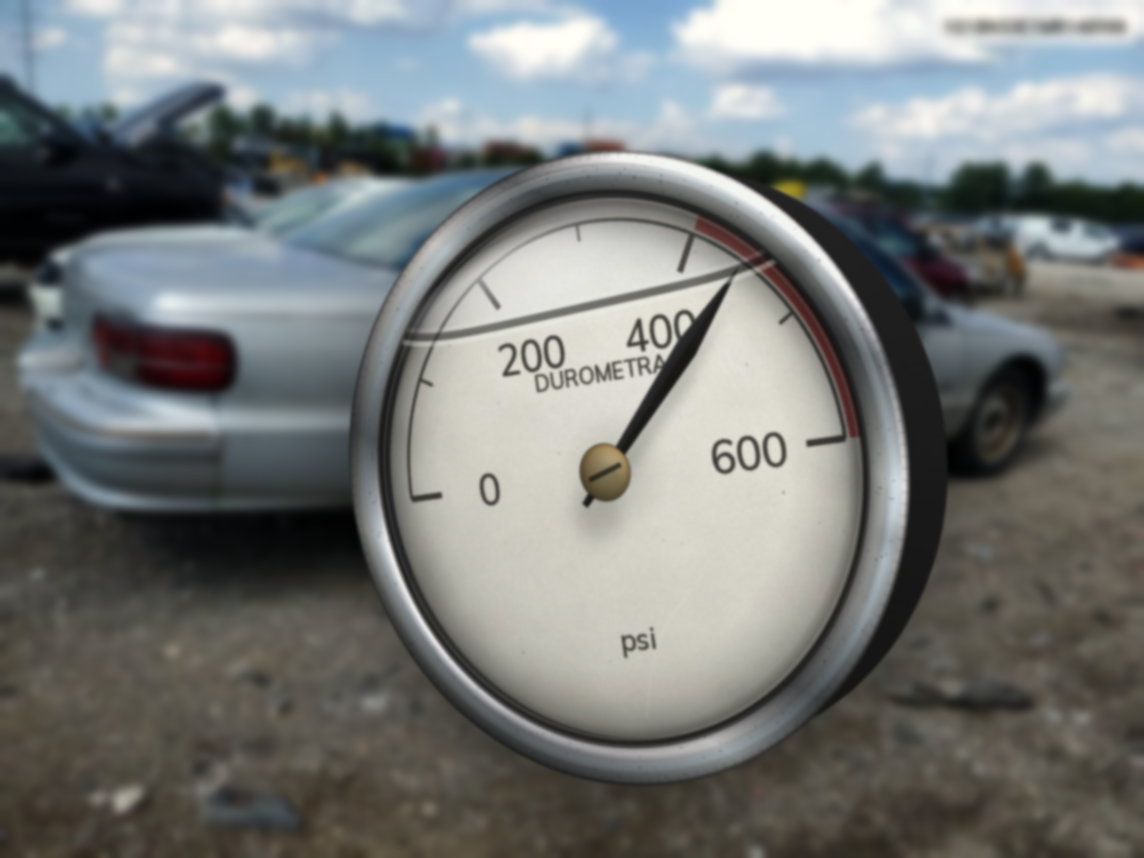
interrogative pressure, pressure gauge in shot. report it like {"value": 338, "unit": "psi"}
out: {"value": 450, "unit": "psi"}
